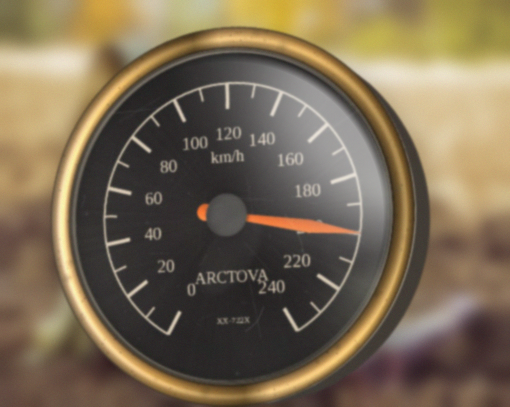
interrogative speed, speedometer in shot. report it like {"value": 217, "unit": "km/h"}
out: {"value": 200, "unit": "km/h"}
